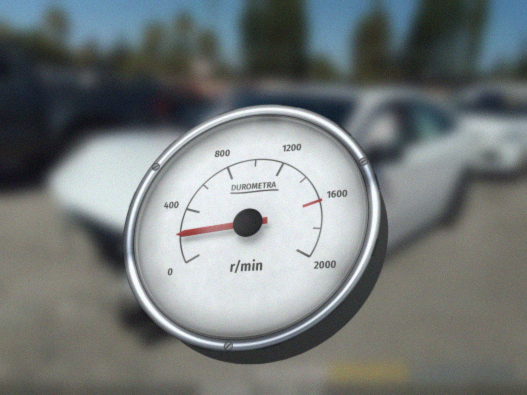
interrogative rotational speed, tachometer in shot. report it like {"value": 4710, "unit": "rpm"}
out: {"value": 200, "unit": "rpm"}
